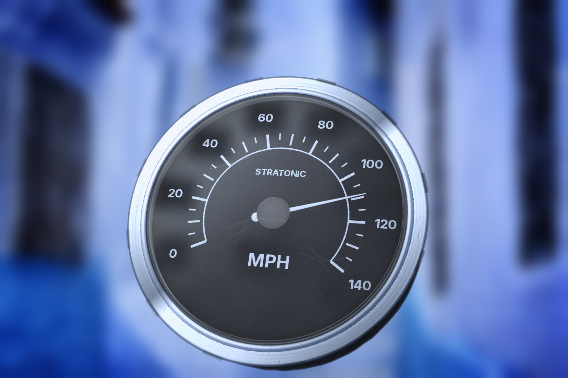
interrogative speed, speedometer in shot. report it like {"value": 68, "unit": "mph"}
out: {"value": 110, "unit": "mph"}
